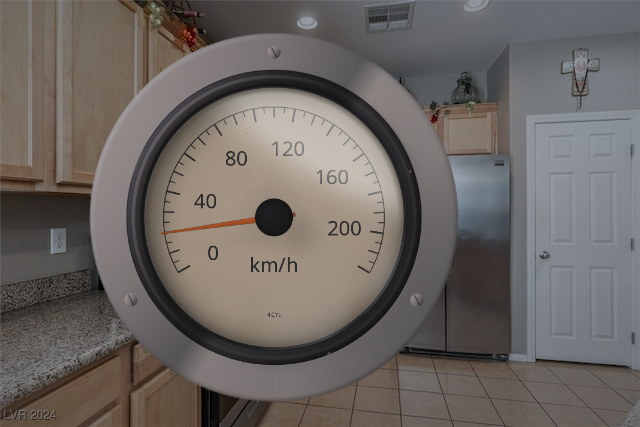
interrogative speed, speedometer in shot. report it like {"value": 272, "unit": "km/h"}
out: {"value": 20, "unit": "km/h"}
